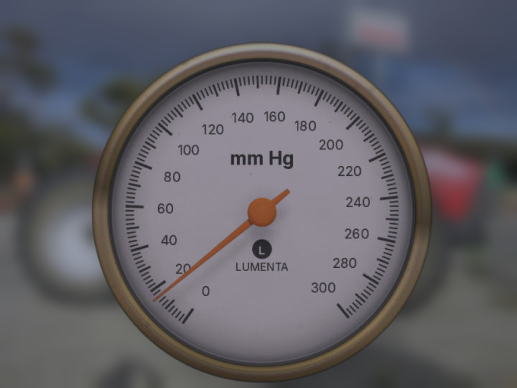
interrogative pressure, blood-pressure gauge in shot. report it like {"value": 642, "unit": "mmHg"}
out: {"value": 16, "unit": "mmHg"}
